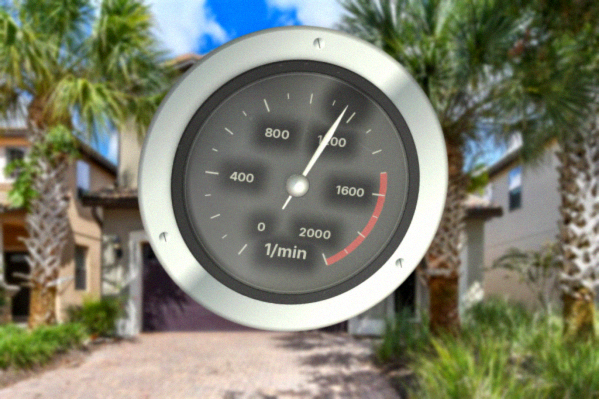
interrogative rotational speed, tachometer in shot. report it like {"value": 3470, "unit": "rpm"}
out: {"value": 1150, "unit": "rpm"}
